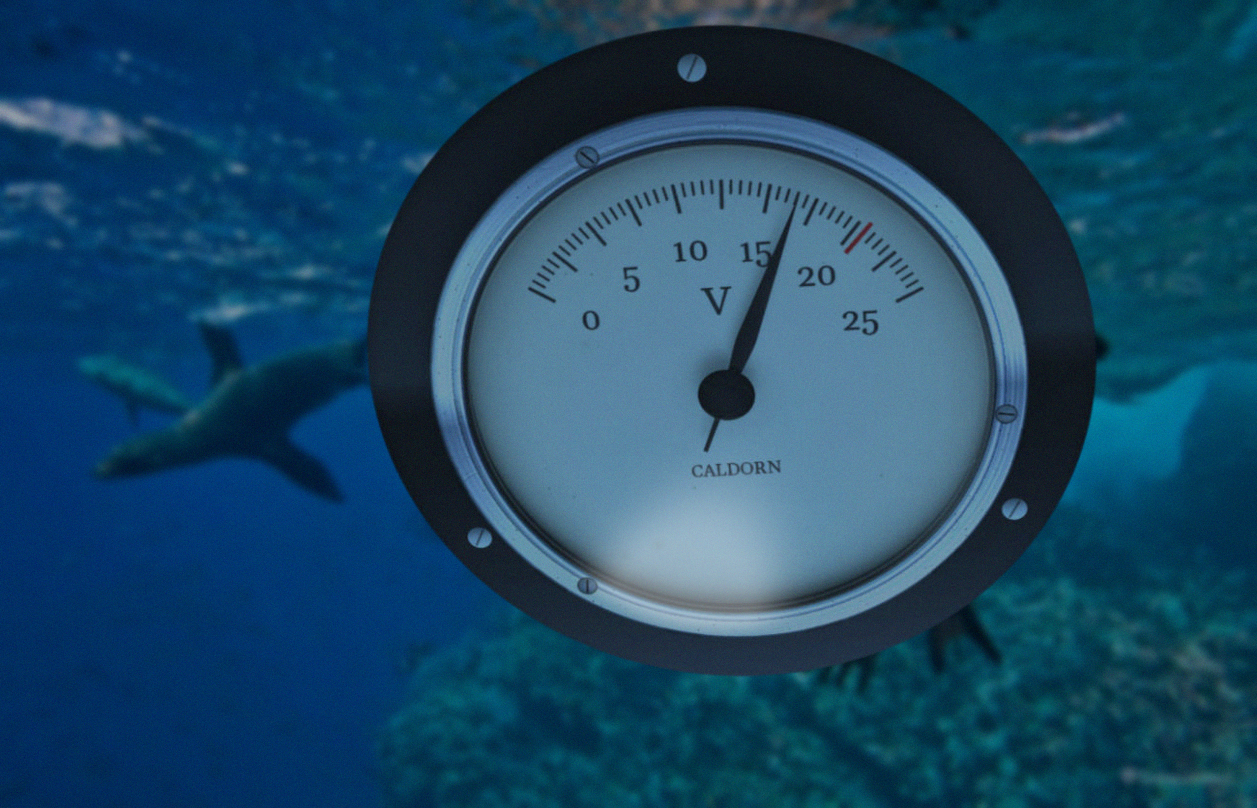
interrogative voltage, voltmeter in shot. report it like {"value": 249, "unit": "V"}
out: {"value": 16.5, "unit": "V"}
